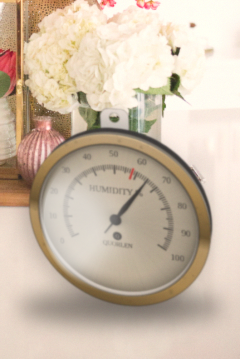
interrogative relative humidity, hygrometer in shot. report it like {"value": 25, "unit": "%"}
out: {"value": 65, "unit": "%"}
